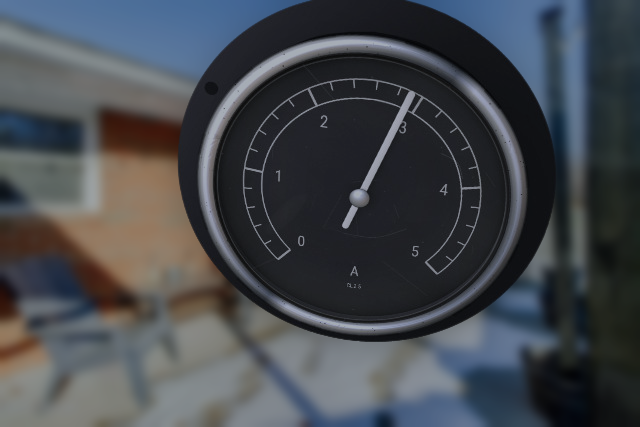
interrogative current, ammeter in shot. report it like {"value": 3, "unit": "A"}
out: {"value": 2.9, "unit": "A"}
